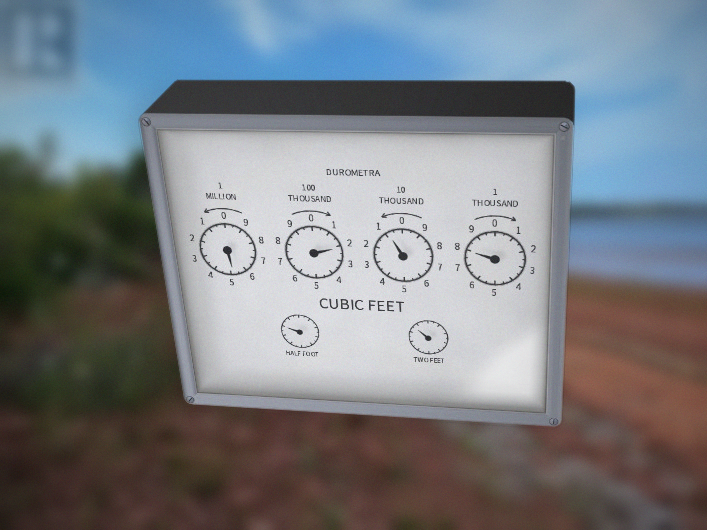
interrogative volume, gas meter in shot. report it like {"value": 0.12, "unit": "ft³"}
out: {"value": 520800, "unit": "ft³"}
